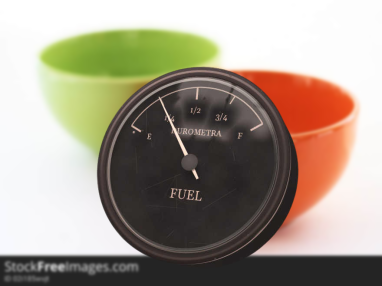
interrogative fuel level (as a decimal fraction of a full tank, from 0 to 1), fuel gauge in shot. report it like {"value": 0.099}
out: {"value": 0.25}
